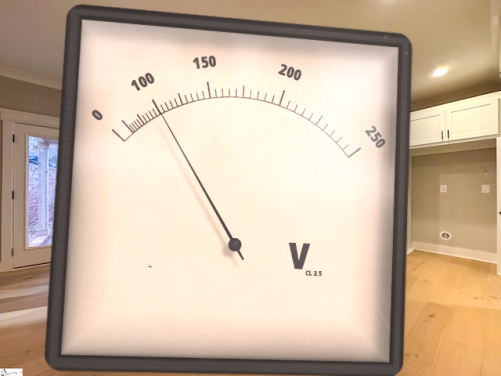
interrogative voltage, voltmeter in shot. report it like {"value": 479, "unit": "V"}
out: {"value": 100, "unit": "V"}
